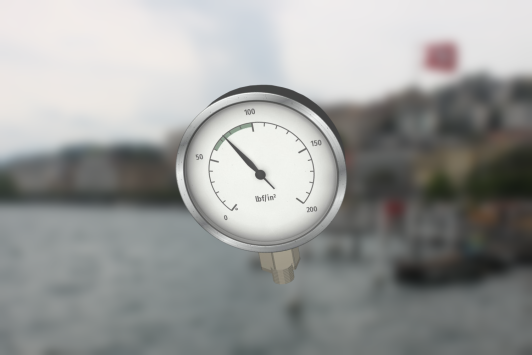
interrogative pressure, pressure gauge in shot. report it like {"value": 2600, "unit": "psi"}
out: {"value": 75, "unit": "psi"}
